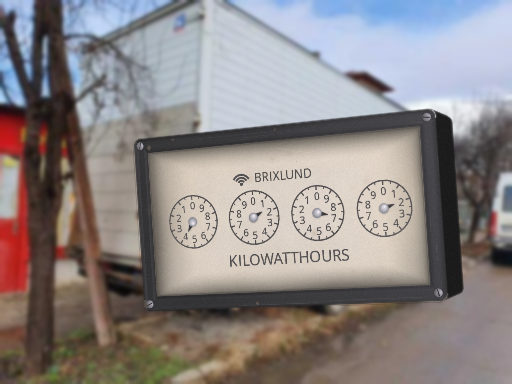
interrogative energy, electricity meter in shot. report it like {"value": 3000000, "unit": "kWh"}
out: {"value": 4172, "unit": "kWh"}
